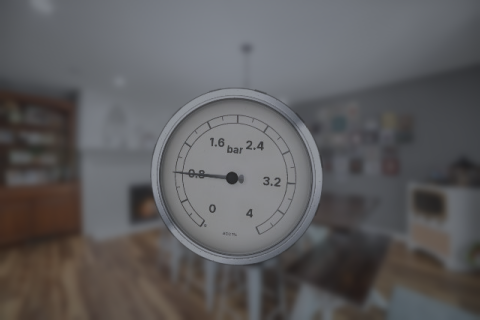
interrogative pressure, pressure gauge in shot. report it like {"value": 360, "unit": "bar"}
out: {"value": 0.8, "unit": "bar"}
